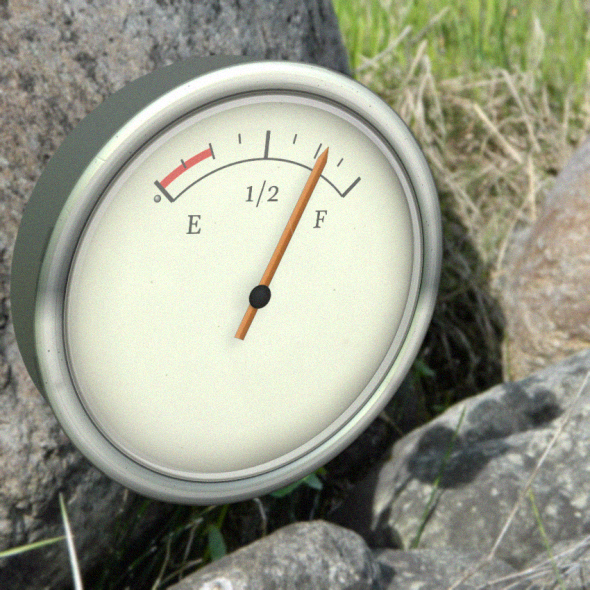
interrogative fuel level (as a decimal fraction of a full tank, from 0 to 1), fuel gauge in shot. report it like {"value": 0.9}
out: {"value": 0.75}
